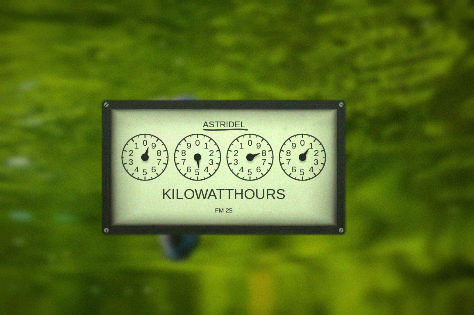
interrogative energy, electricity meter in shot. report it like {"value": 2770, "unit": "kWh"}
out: {"value": 9481, "unit": "kWh"}
